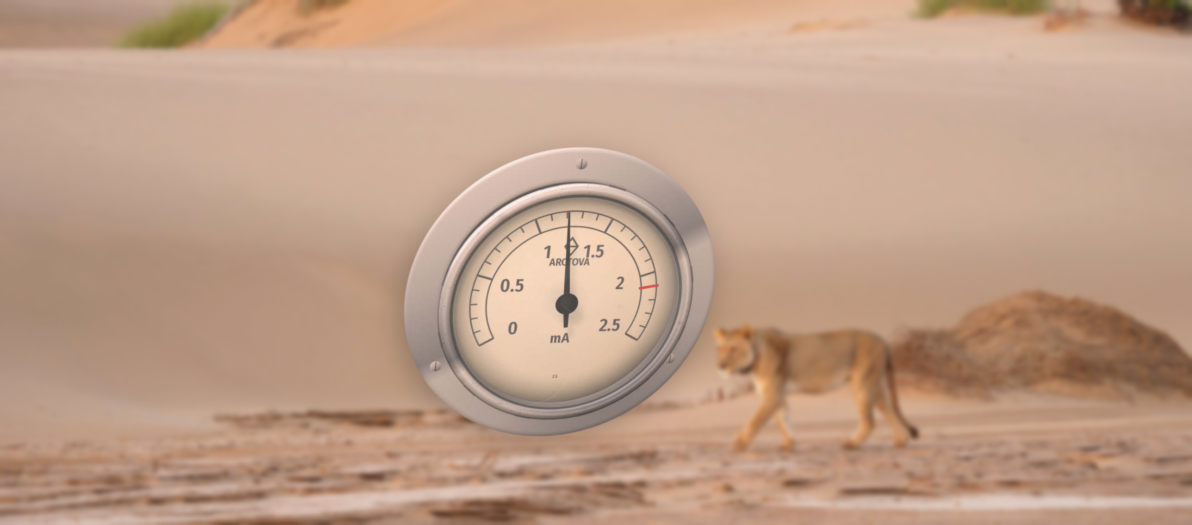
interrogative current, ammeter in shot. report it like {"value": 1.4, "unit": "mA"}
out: {"value": 1.2, "unit": "mA"}
